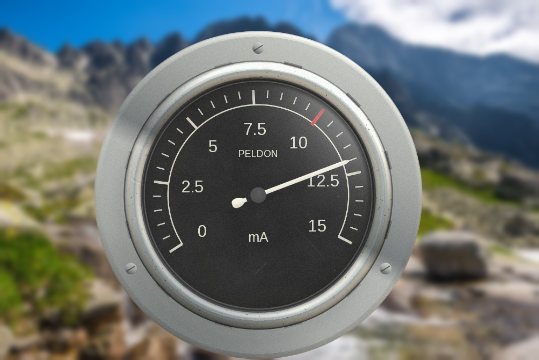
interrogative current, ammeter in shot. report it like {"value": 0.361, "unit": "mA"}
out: {"value": 12, "unit": "mA"}
